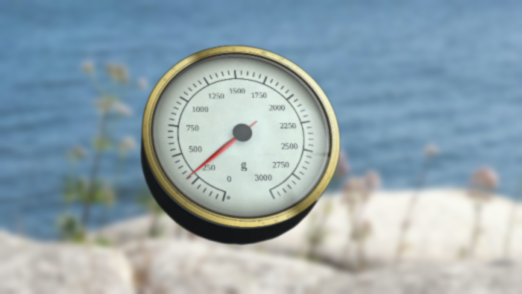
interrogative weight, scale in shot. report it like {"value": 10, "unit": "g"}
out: {"value": 300, "unit": "g"}
